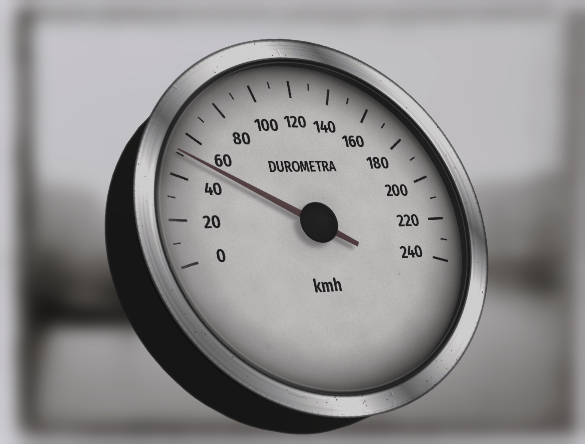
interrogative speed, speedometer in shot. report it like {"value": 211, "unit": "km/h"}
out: {"value": 50, "unit": "km/h"}
